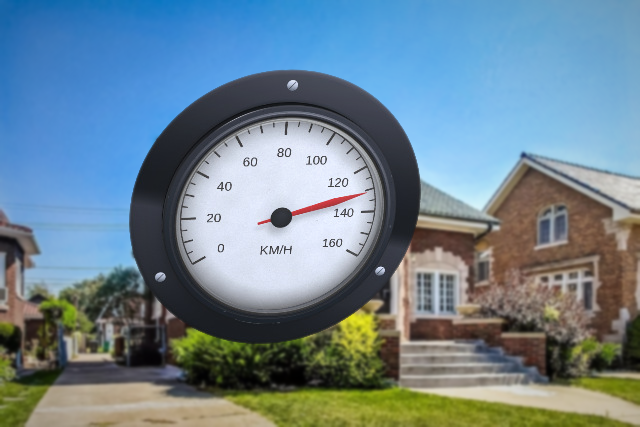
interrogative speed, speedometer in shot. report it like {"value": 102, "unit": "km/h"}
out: {"value": 130, "unit": "km/h"}
